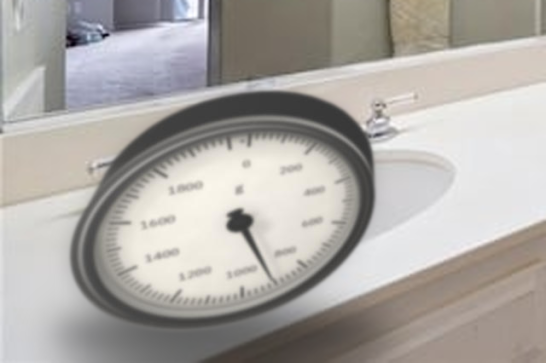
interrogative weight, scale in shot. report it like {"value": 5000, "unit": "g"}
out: {"value": 900, "unit": "g"}
